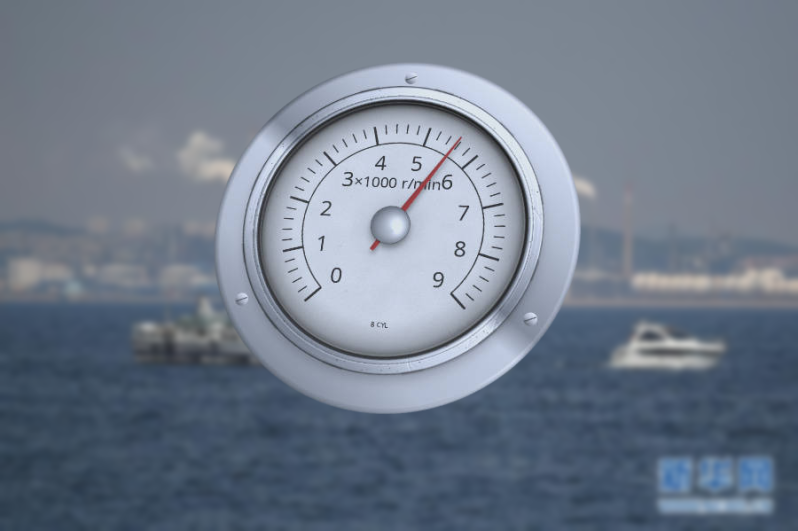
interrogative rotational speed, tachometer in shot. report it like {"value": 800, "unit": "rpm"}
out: {"value": 5600, "unit": "rpm"}
